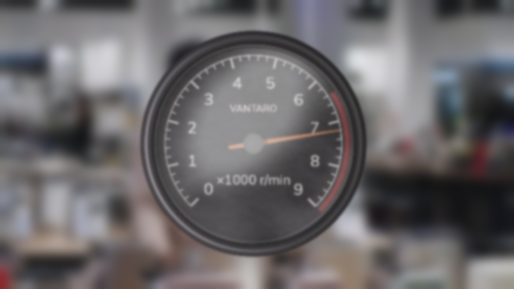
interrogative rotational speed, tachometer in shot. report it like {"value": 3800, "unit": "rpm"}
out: {"value": 7200, "unit": "rpm"}
